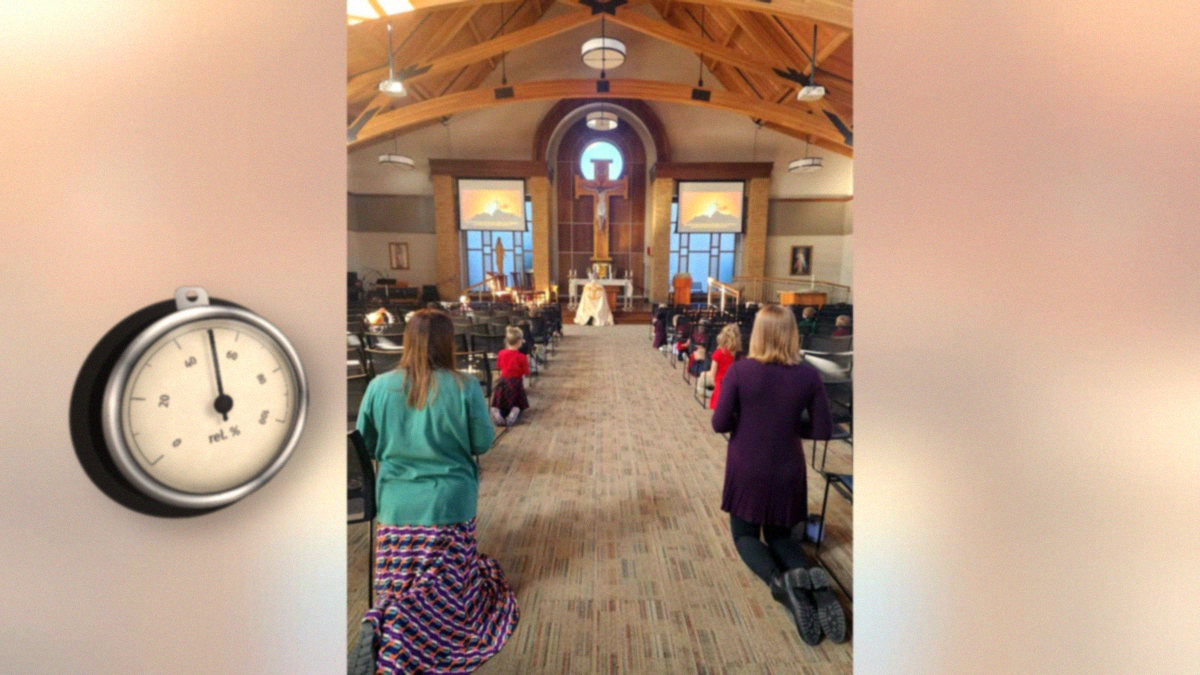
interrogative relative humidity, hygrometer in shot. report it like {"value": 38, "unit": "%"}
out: {"value": 50, "unit": "%"}
